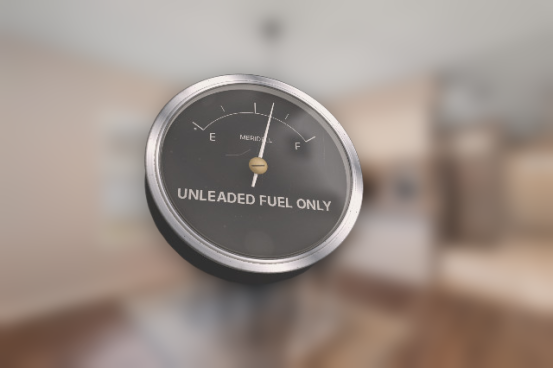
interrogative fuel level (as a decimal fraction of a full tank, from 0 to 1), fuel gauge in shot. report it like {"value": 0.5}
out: {"value": 0.625}
